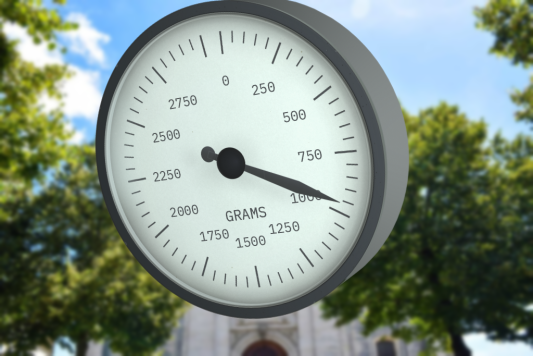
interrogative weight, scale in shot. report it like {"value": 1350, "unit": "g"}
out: {"value": 950, "unit": "g"}
